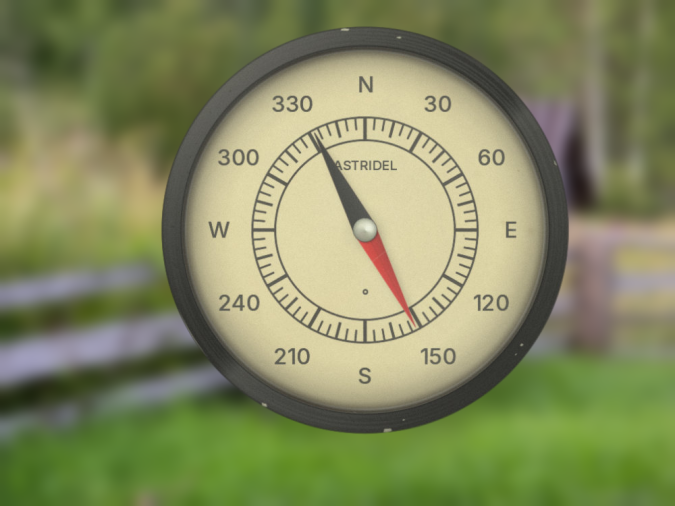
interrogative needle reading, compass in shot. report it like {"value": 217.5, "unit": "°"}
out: {"value": 152.5, "unit": "°"}
